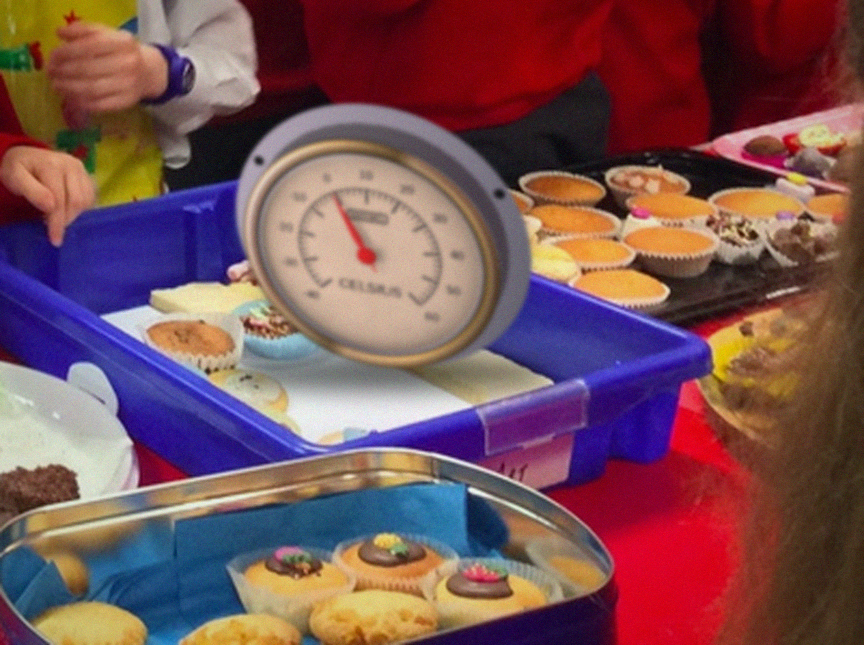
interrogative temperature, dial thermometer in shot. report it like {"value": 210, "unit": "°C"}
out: {"value": 0, "unit": "°C"}
